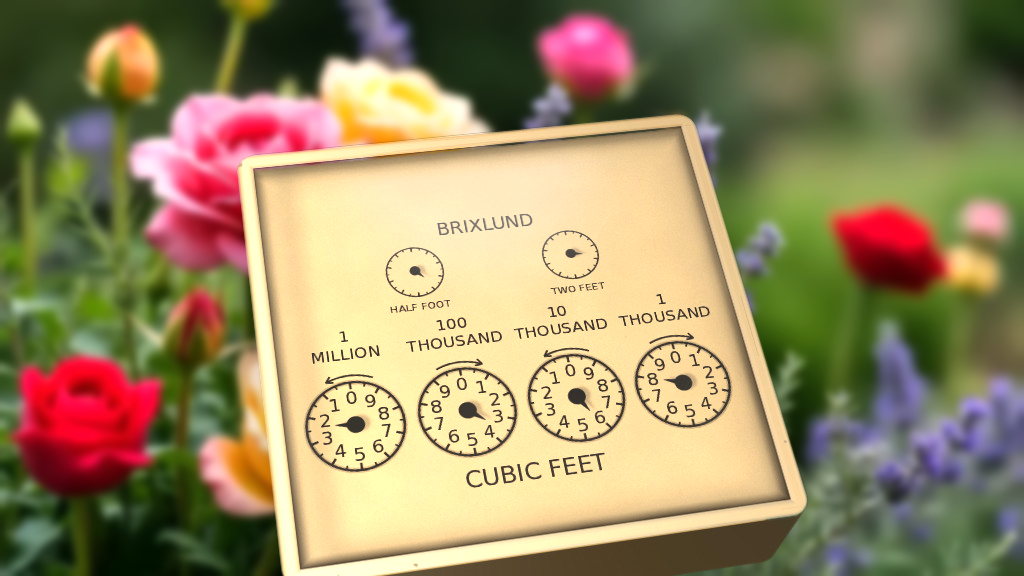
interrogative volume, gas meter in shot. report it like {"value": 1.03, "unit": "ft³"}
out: {"value": 235800, "unit": "ft³"}
